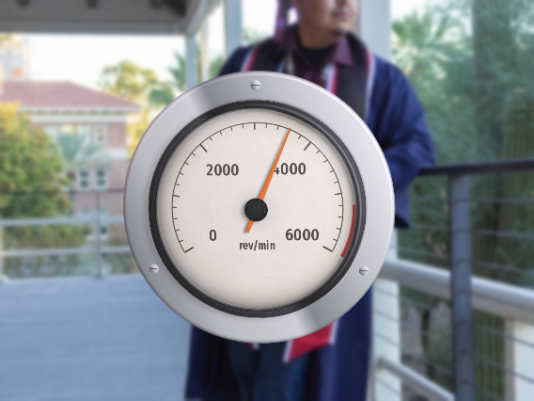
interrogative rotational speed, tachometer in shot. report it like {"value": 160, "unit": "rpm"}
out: {"value": 3600, "unit": "rpm"}
